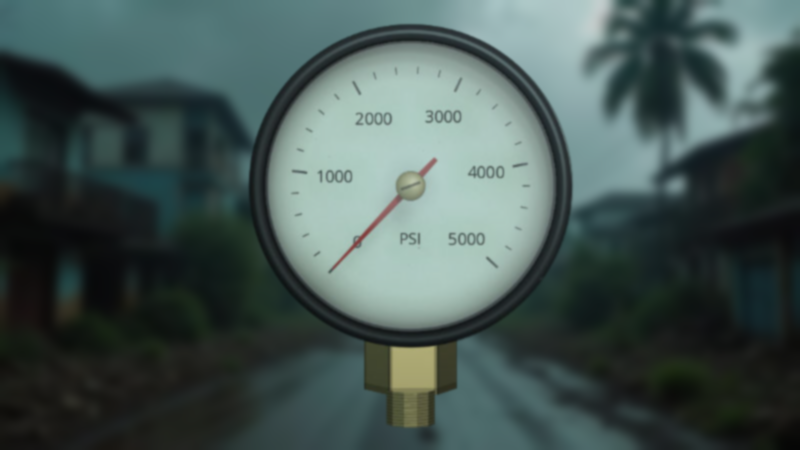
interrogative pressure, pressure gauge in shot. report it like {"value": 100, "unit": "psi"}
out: {"value": 0, "unit": "psi"}
